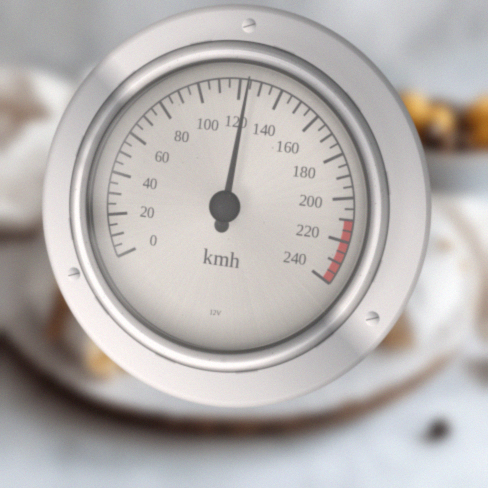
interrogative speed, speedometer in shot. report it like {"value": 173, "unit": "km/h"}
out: {"value": 125, "unit": "km/h"}
